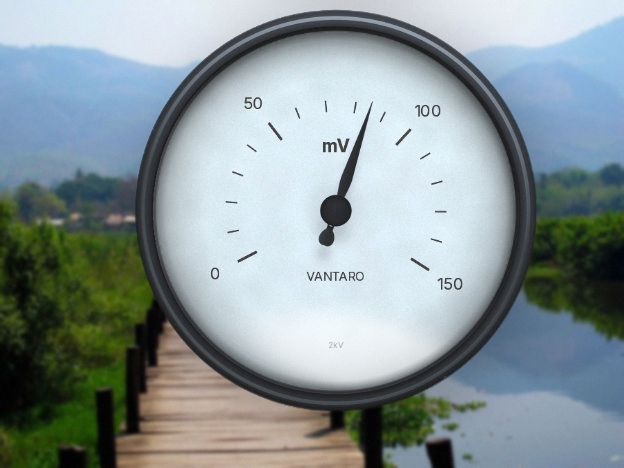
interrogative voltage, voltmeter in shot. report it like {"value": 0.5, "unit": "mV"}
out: {"value": 85, "unit": "mV"}
